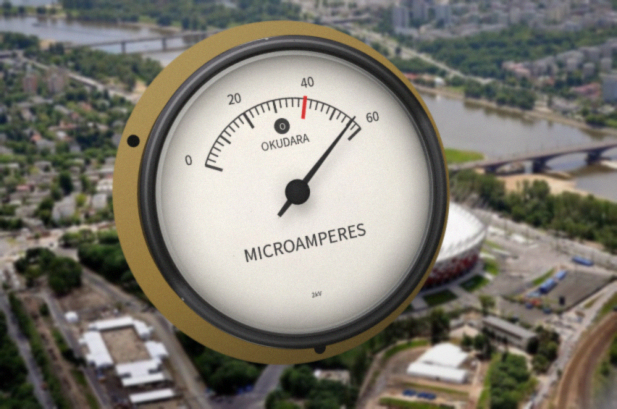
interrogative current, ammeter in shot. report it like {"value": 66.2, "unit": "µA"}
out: {"value": 56, "unit": "µA"}
